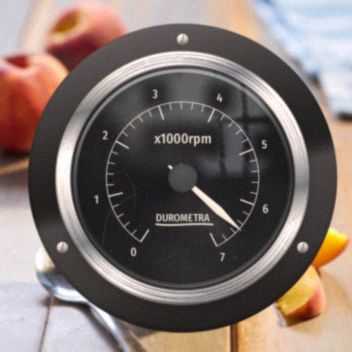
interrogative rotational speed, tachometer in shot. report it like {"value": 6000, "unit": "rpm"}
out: {"value": 6500, "unit": "rpm"}
